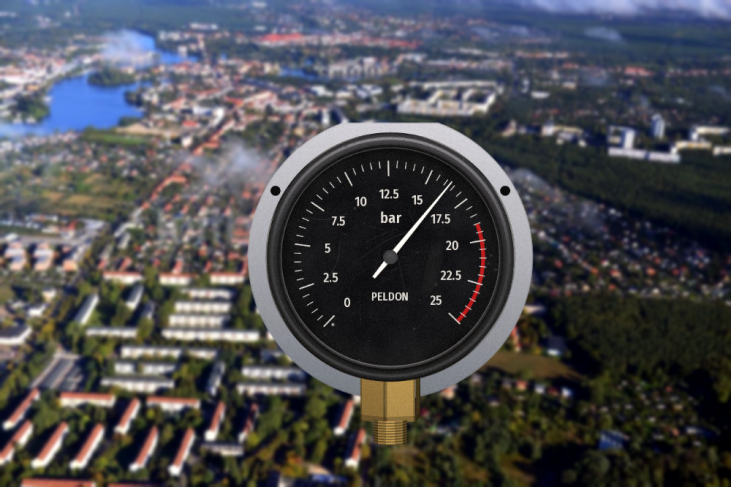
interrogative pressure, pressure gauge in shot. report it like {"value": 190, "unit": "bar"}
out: {"value": 16.25, "unit": "bar"}
